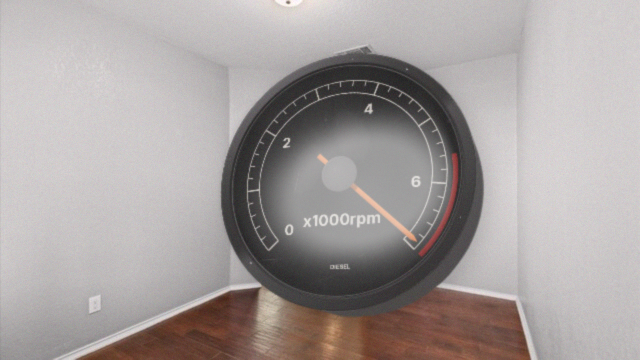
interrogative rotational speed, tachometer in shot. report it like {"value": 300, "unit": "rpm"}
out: {"value": 6900, "unit": "rpm"}
